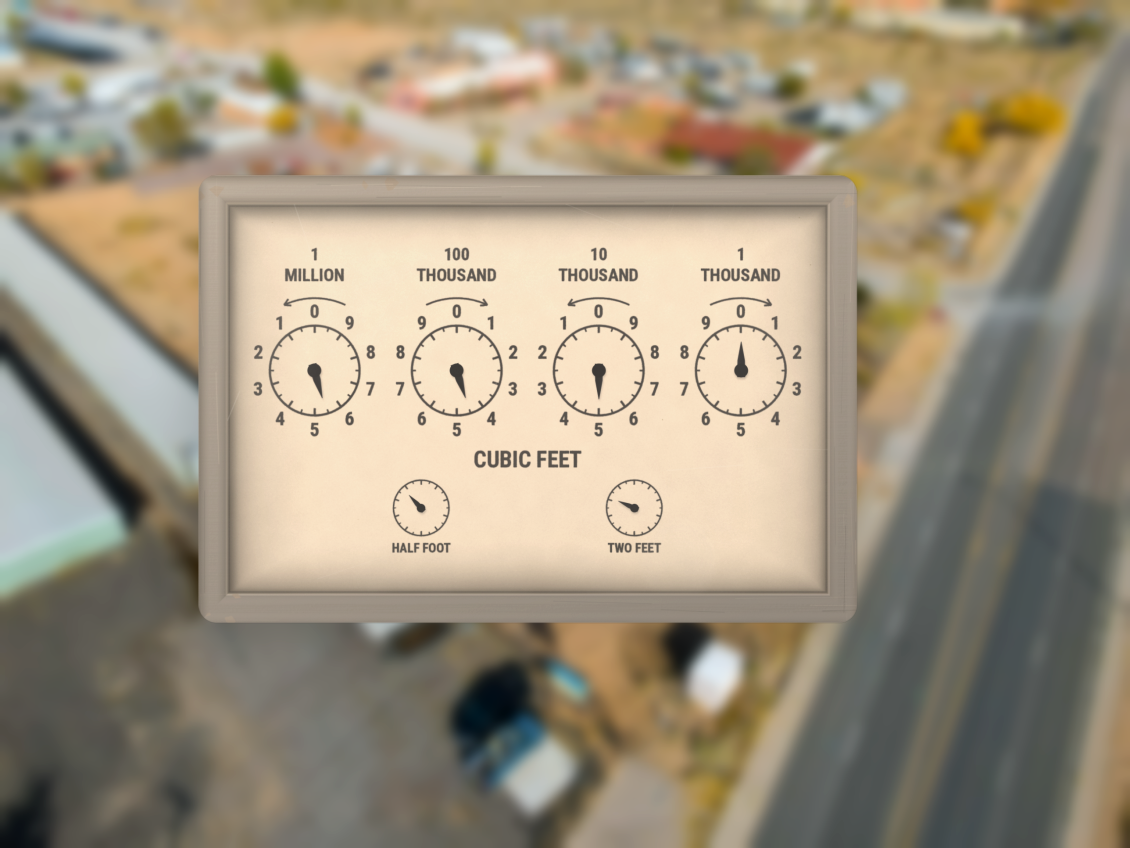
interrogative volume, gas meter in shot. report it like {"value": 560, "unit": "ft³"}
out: {"value": 545000, "unit": "ft³"}
